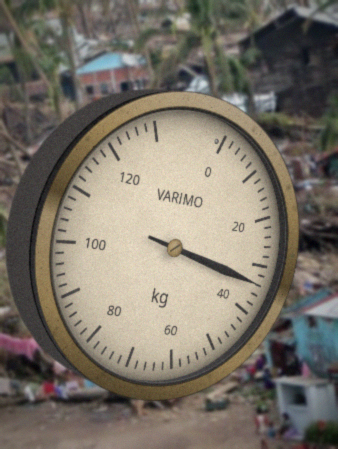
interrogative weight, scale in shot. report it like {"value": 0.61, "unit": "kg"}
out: {"value": 34, "unit": "kg"}
